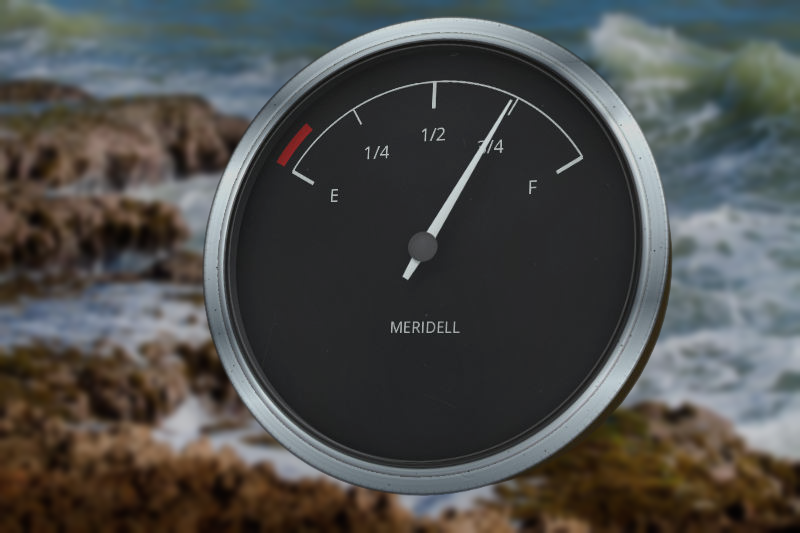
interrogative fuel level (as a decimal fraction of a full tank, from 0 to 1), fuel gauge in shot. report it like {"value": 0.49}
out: {"value": 0.75}
